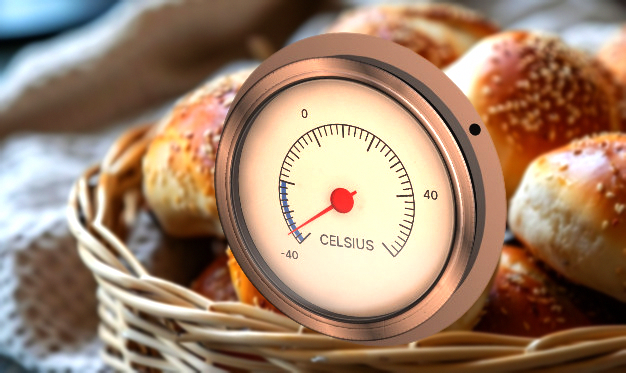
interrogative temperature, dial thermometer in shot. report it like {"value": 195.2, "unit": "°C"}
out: {"value": -36, "unit": "°C"}
